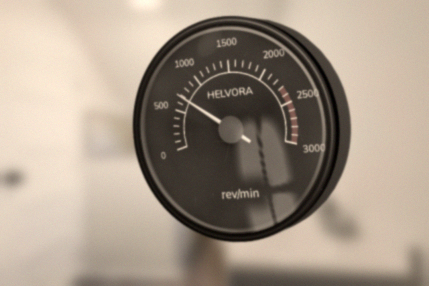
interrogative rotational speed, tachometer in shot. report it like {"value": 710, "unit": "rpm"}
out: {"value": 700, "unit": "rpm"}
